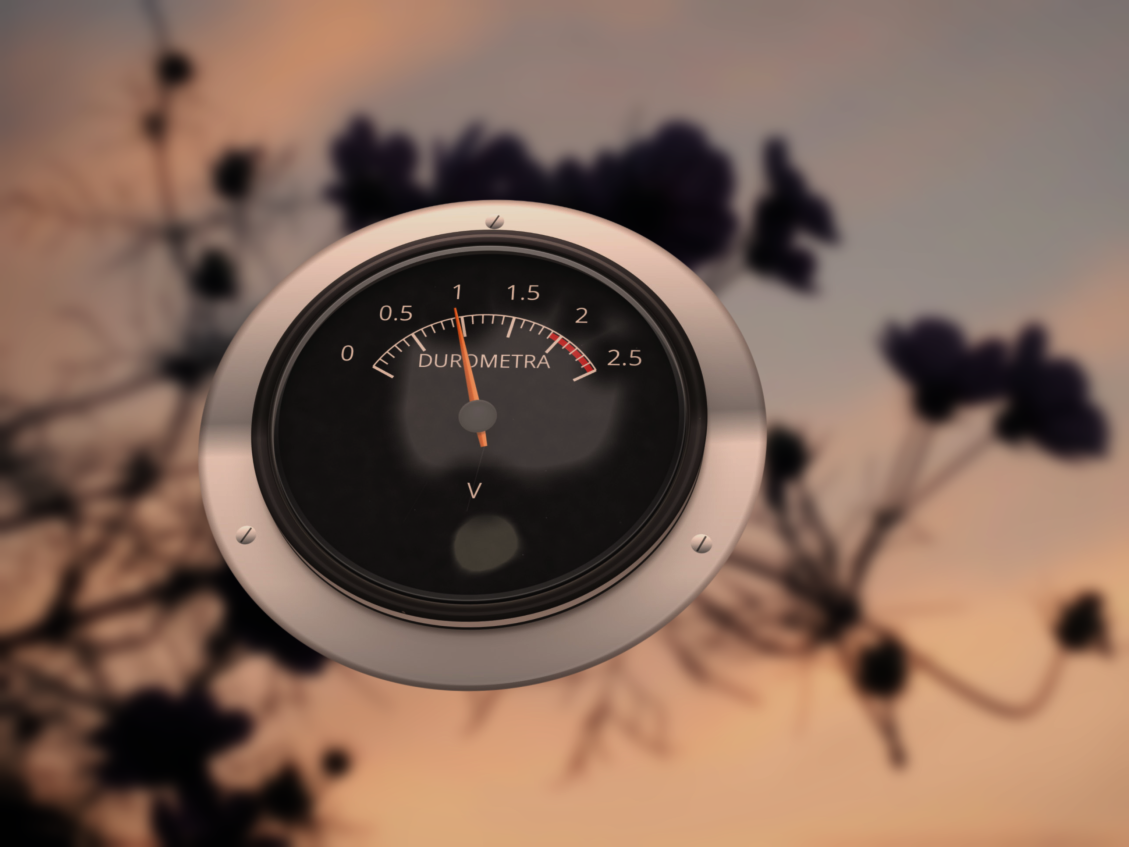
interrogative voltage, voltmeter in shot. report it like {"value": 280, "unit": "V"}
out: {"value": 0.95, "unit": "V"}
